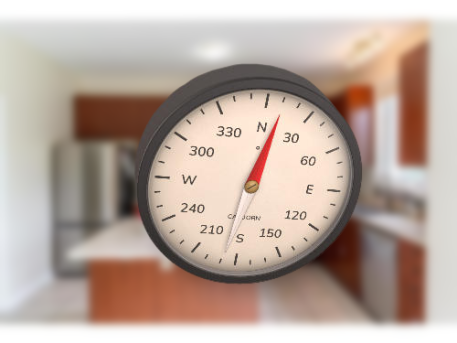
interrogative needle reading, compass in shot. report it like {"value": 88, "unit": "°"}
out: {"value": 10, "unit": "°"}
